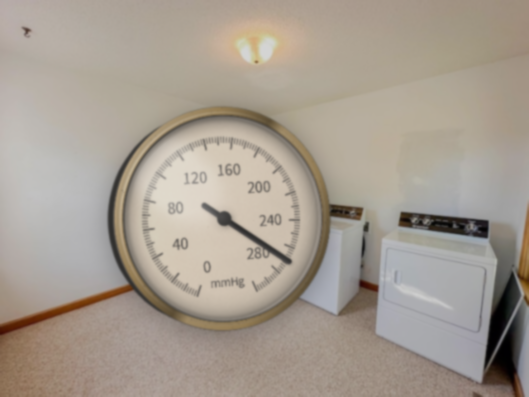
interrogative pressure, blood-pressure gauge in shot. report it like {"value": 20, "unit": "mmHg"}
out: {"value": 270, "unit": "mmHg"}
